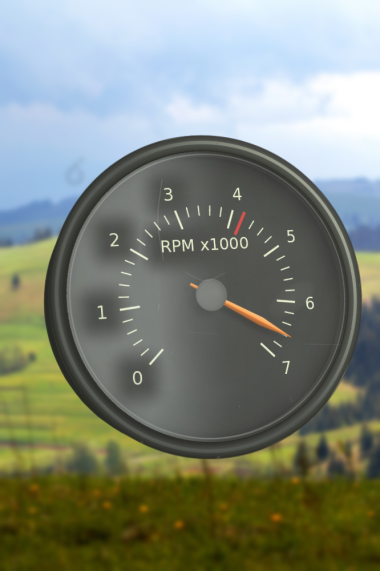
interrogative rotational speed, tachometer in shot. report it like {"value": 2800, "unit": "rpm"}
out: {"value": 6600, "unit": "rpm"}
